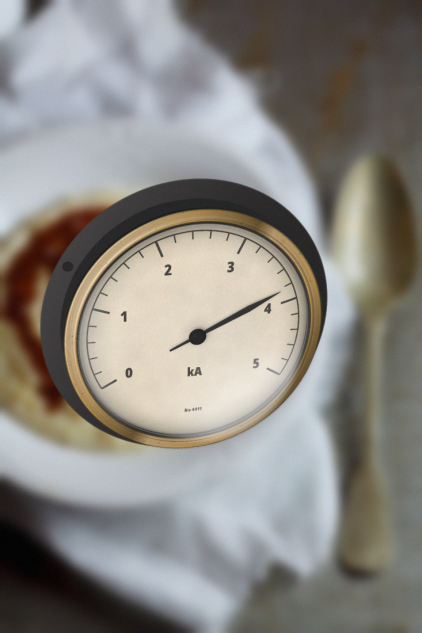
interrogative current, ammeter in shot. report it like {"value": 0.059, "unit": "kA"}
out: {"value": 3.8, "unit": "kA"}
